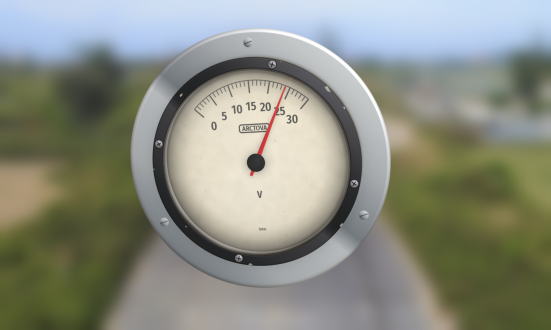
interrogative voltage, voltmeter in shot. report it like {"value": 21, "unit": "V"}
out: {"value": 24, "unit": "V"}
